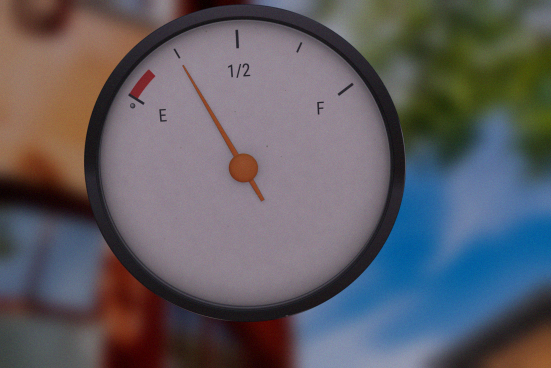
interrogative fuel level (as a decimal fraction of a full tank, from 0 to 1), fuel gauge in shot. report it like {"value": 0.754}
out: {"value": 0.25}
